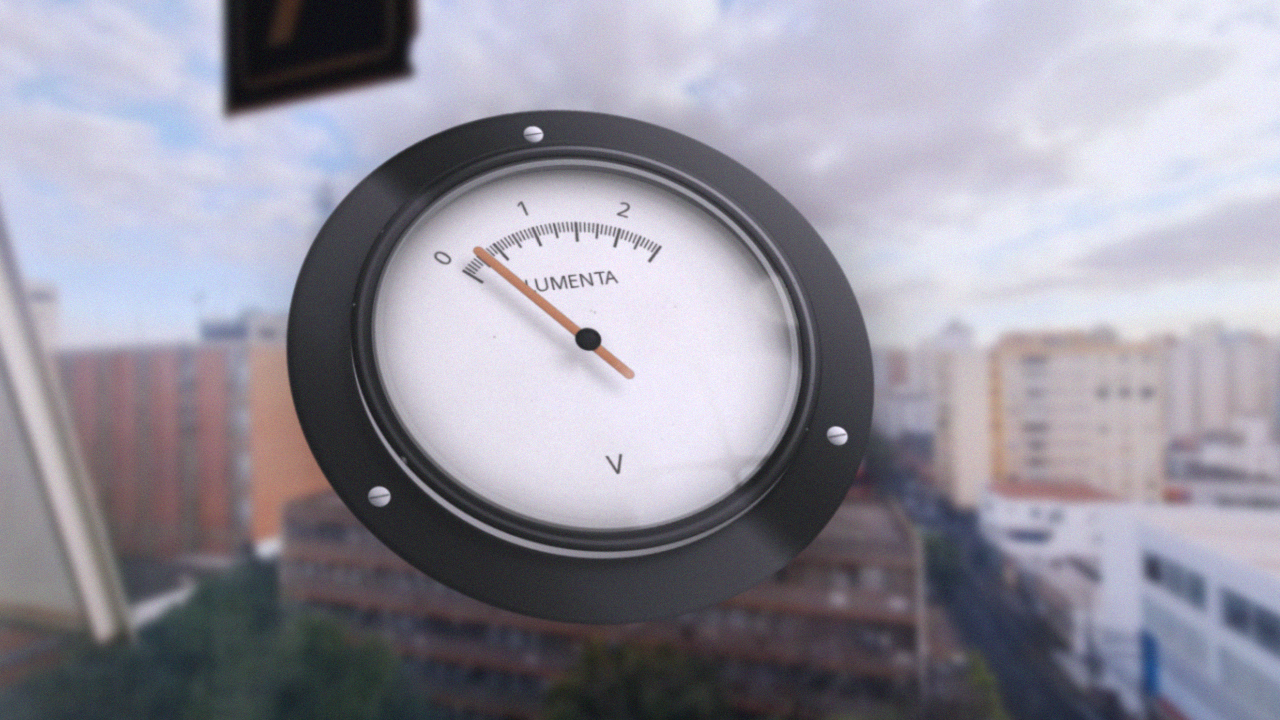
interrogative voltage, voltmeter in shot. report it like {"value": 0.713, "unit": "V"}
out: {"value": 0.25, "unit": "V"}
